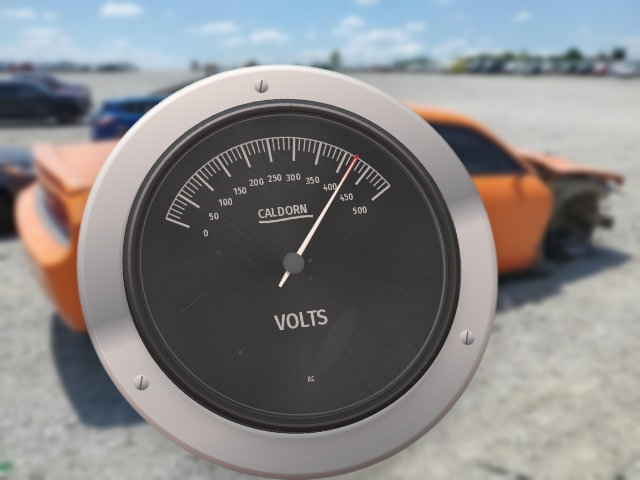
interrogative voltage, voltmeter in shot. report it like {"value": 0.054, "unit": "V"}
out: {"value": 420, "unit": "V"}
